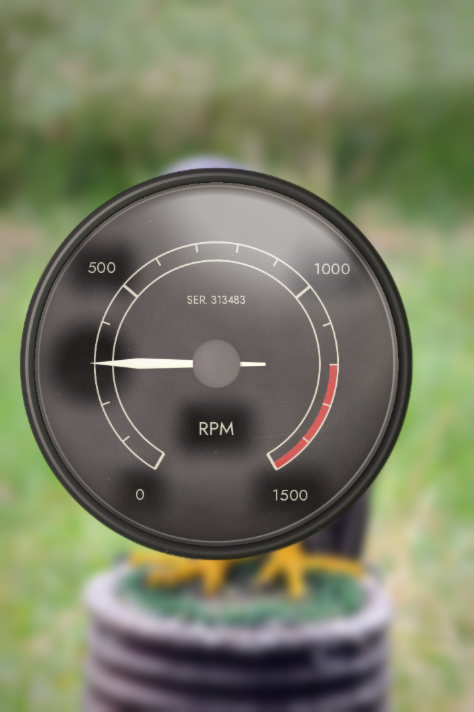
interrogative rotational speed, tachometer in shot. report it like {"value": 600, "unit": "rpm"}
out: {"value": 300, "unit": "rpm"}
